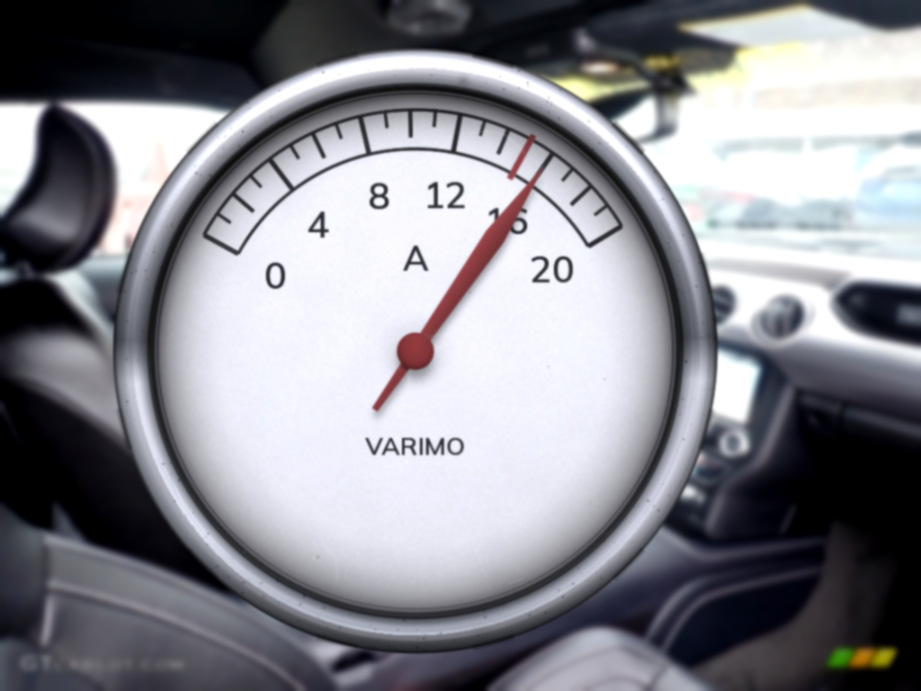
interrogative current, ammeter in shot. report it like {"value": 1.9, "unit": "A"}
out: {"value": 16, "unit": "A"}
